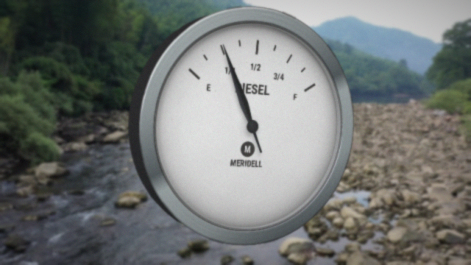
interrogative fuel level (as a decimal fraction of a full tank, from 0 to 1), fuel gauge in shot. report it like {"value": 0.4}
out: {"value": 0.25}
